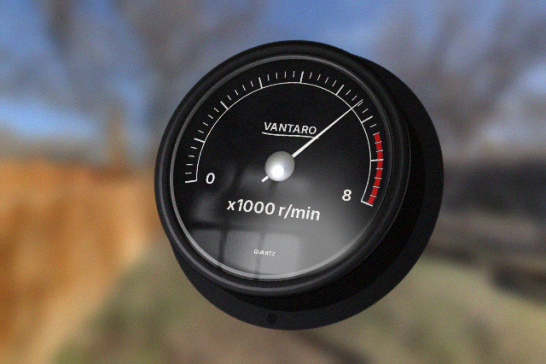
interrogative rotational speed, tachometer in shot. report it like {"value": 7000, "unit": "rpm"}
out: {"value": 5600, "unit": "rpm"}
